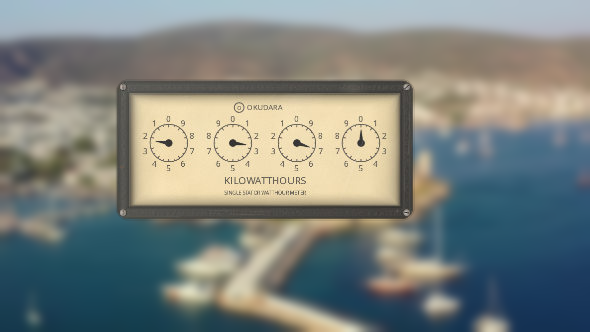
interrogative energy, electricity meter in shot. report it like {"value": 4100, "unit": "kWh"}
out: {"value": 2270, "unit": "kWh"}
